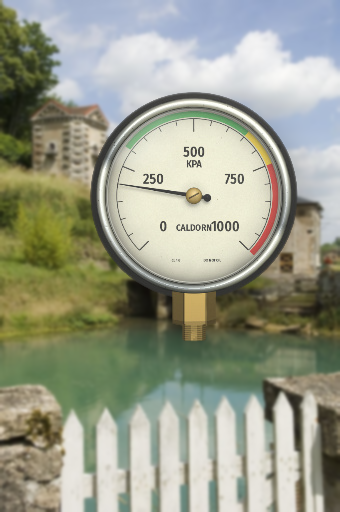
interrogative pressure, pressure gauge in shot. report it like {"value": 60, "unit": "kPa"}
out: {"value": 200, "unit": "kPa"}
